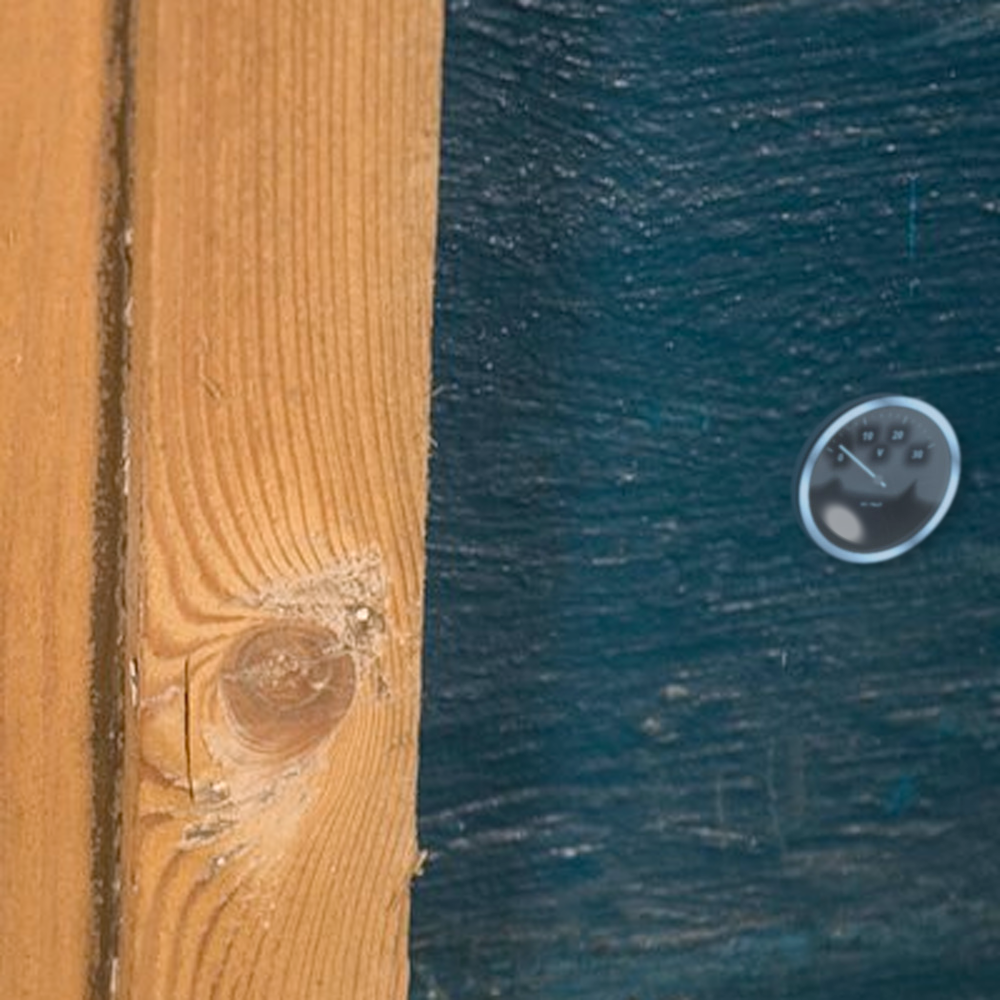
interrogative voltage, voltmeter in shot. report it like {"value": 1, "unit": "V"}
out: {"value": 2, "unit": "V"}
